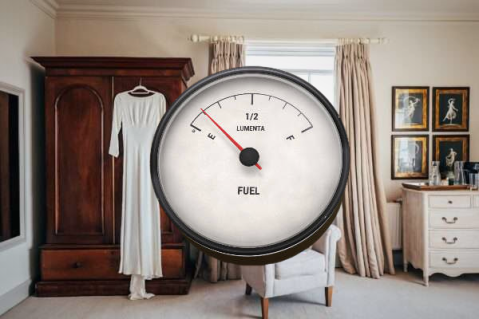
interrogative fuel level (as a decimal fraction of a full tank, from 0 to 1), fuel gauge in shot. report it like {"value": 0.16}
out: {"value": 0.125}
